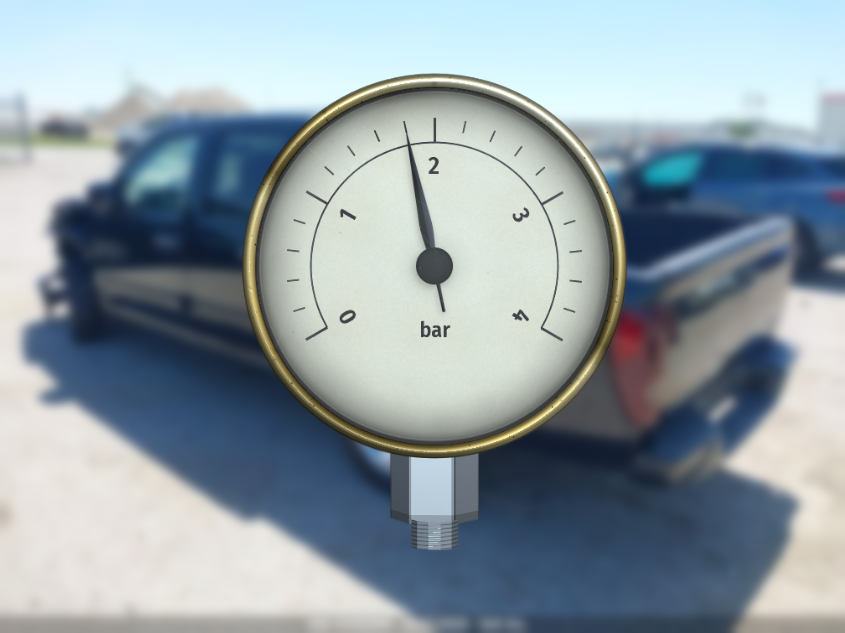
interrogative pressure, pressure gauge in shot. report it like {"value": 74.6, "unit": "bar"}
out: {"value": 1.8, "unit": "bar"}
